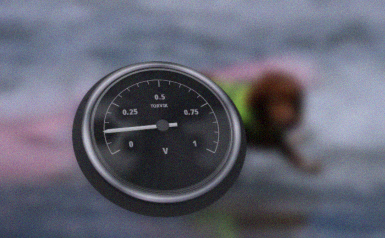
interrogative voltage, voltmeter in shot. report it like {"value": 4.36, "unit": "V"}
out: {"value": 0.1, "unit": "V"}
